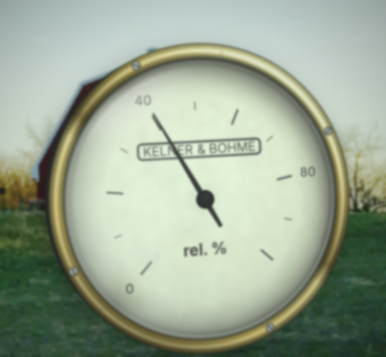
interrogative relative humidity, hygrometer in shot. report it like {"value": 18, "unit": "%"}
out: {"value": 40, "unit": "%"}
